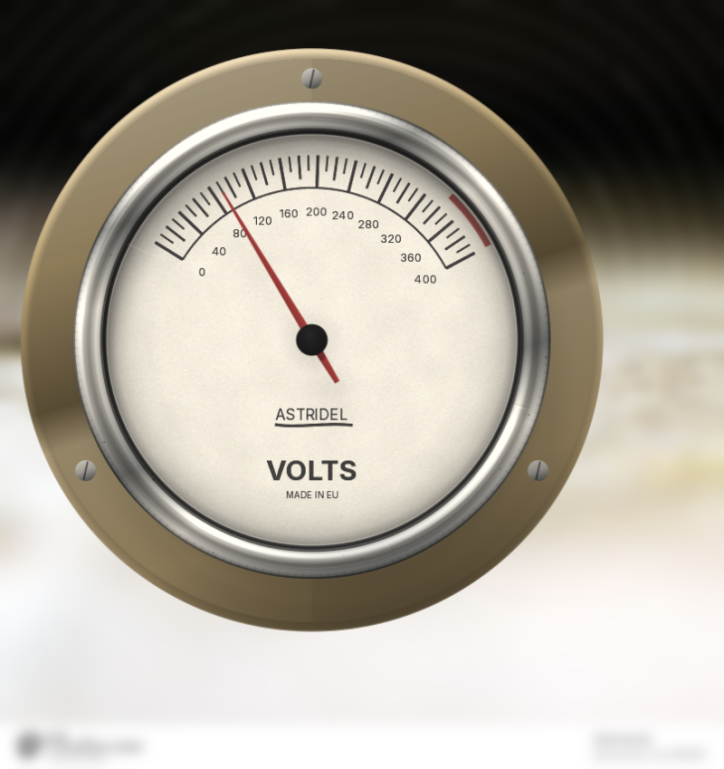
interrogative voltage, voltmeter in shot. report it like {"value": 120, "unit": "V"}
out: {"value": 90, "unit": "V"}
